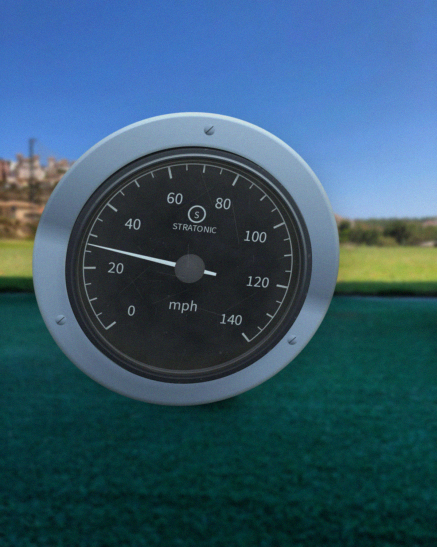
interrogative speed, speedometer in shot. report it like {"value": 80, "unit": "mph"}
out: {"value": 27.5, "unit": "mph"}
